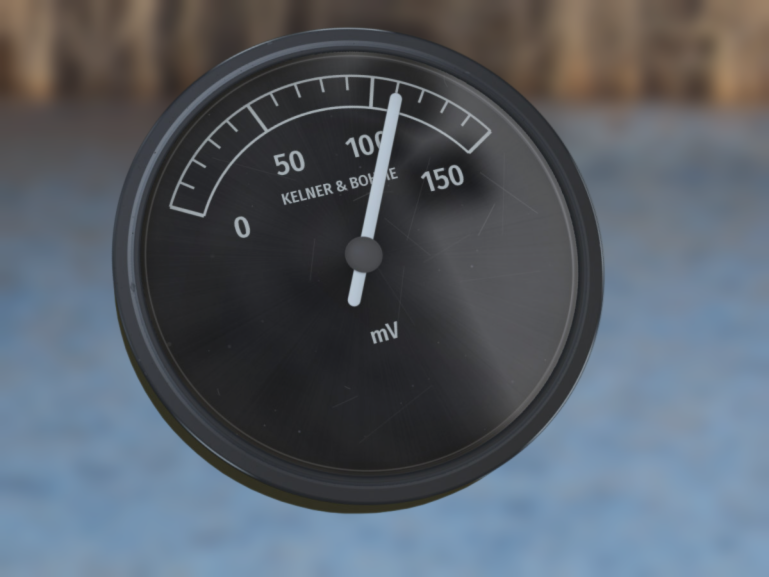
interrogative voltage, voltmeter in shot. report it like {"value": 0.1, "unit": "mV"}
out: {"value": 110, "unit": "mV"}
